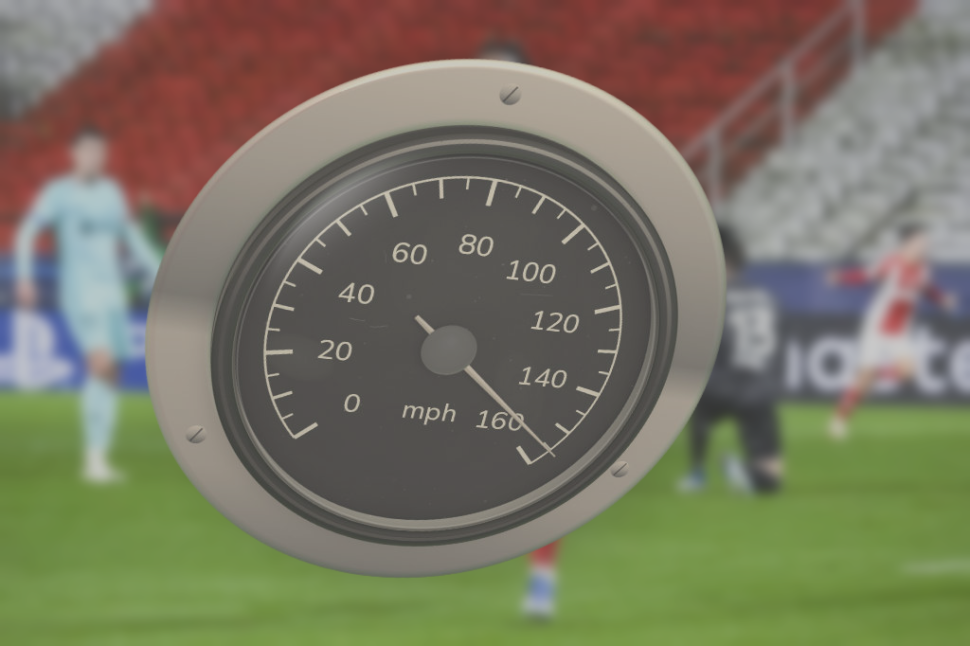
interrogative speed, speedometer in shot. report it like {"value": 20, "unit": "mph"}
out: {"value": 155, "unit": "mph"}
